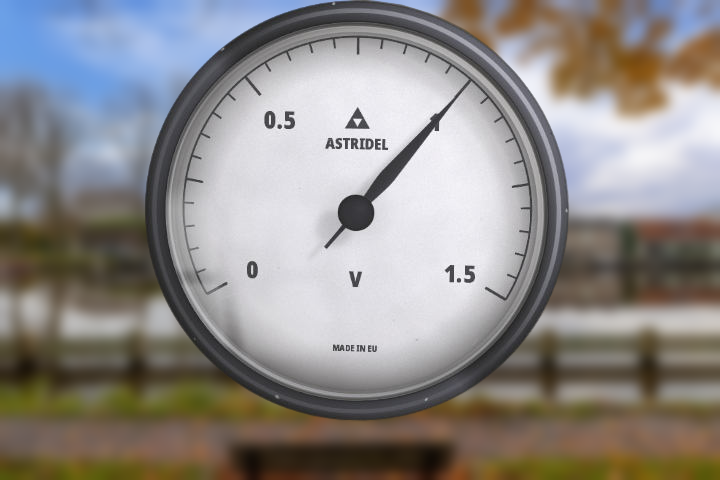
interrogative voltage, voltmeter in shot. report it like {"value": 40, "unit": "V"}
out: {"value": 1, "unit": "V"}
